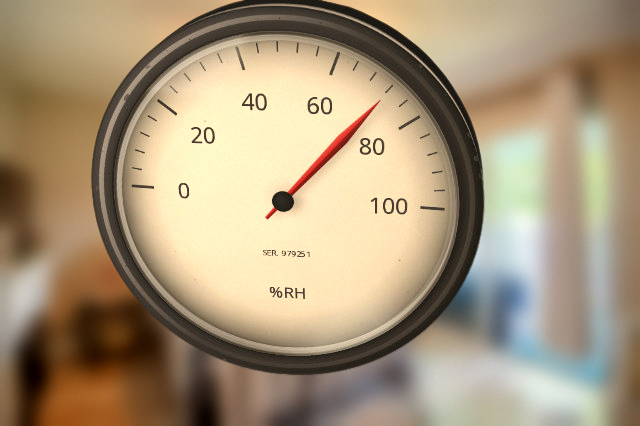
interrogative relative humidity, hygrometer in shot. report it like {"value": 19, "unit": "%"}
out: {"value": 72, "unit": "%"}
